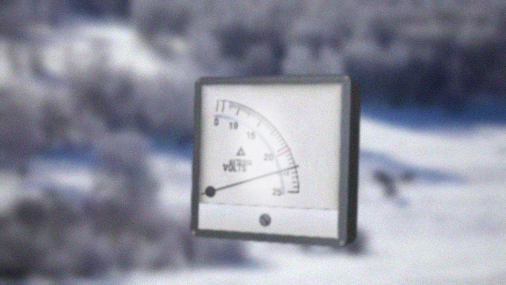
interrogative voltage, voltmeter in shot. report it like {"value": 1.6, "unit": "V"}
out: {"value": 22.5, "unit": "V"}
